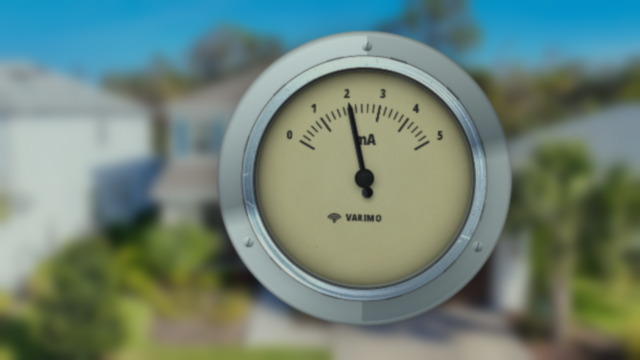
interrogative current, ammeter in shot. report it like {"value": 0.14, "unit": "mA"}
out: {"value": 2, "unit": "mA"}
